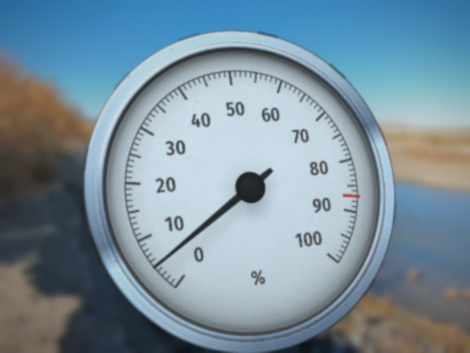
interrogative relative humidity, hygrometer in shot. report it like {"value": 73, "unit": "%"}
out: {"value": 5, "unit": "%"}
